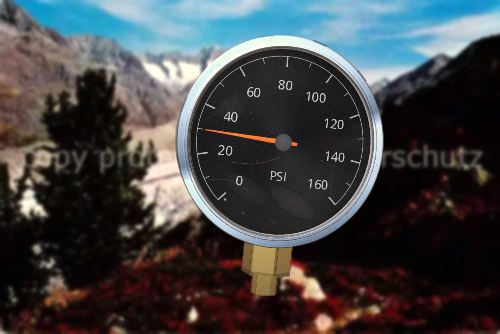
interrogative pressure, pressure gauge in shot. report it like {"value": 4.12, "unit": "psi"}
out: {"value": 30, "unit": "psi"}
